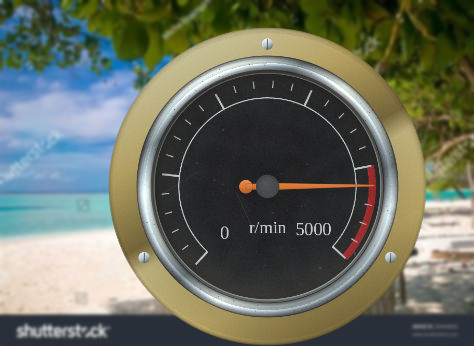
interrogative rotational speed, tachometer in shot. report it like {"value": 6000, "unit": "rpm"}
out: {"value": 4200, "unit": "rpm"}
